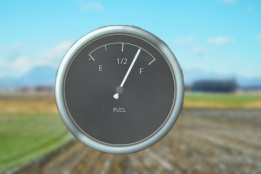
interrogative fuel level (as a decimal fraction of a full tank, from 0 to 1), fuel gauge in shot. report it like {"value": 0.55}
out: {"value": 0.75}
